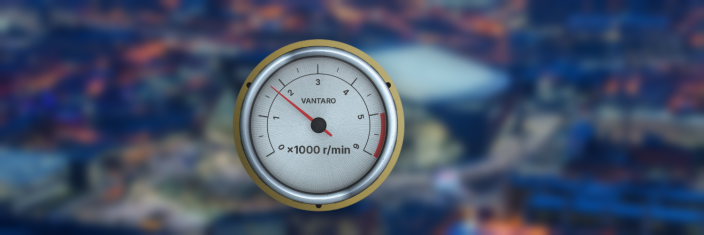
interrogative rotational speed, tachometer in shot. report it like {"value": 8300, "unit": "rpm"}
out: {"value": 1750, "unit": "rpm"}
